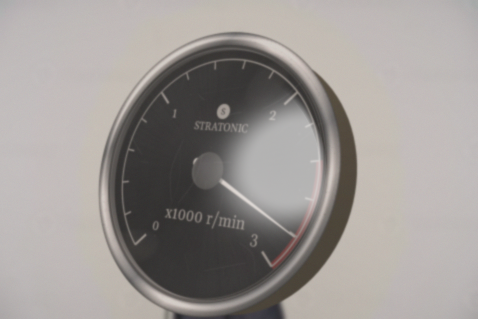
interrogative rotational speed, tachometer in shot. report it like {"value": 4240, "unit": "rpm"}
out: {"value": 2800, "unit": "rpm"}
